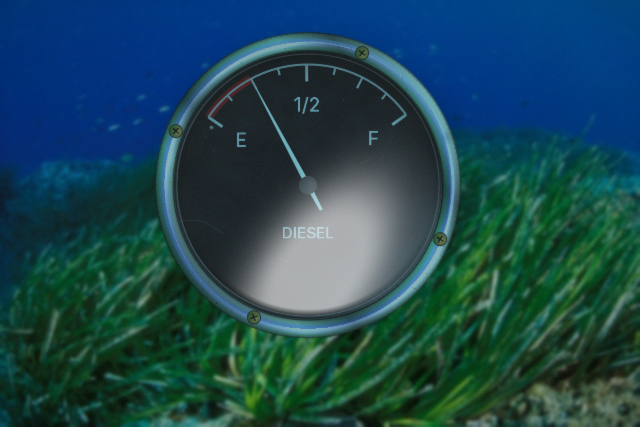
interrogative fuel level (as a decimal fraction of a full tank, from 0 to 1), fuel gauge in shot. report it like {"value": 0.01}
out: {"value": 0.25}
